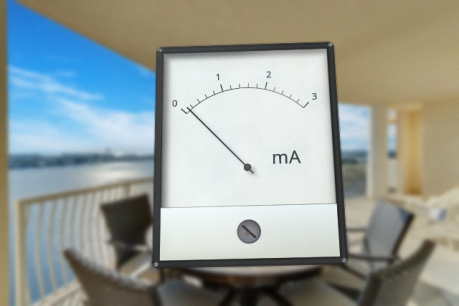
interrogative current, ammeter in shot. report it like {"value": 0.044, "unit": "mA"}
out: {"value": 0.1, "unit": "mA"}
